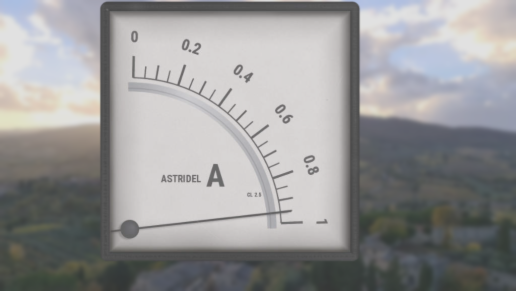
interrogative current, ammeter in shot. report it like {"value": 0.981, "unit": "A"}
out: {"value": 0.95, "unit": "A"}
